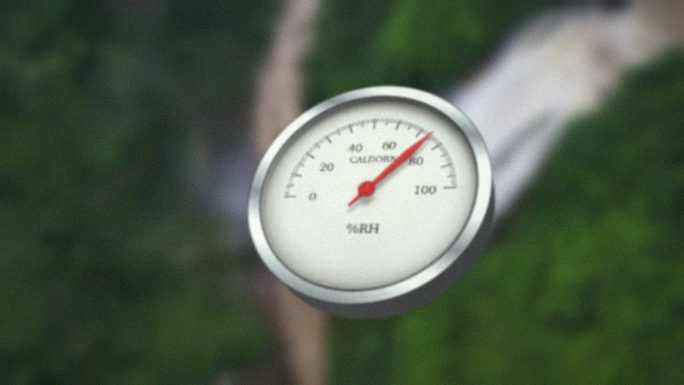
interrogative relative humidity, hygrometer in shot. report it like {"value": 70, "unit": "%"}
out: {"value": 75, "unit": "%"}
